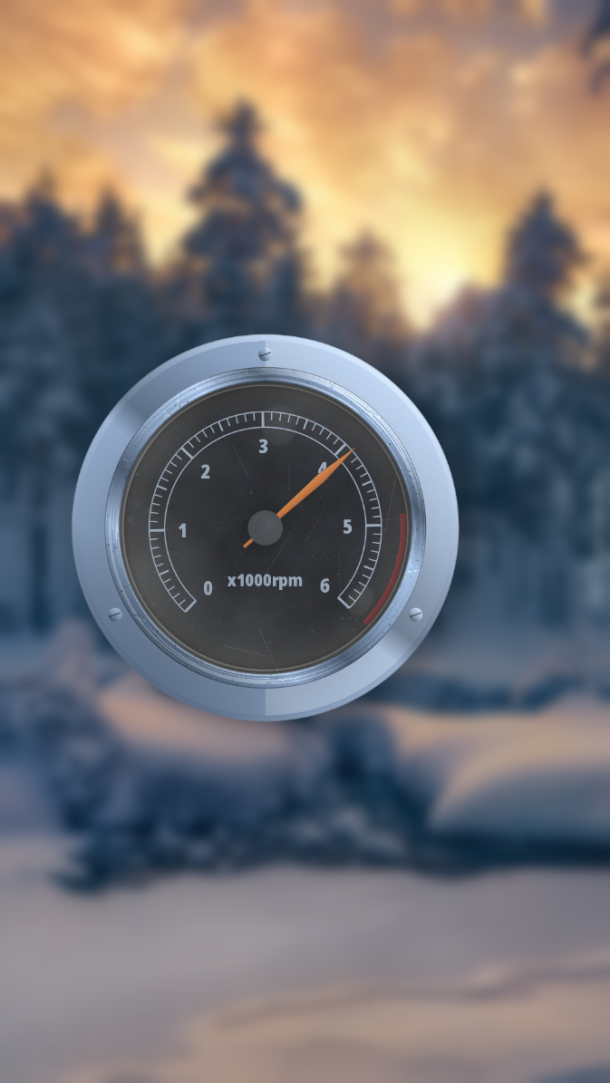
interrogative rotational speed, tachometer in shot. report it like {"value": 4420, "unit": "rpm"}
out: {"value": 4100, "unit": "rpm"}
